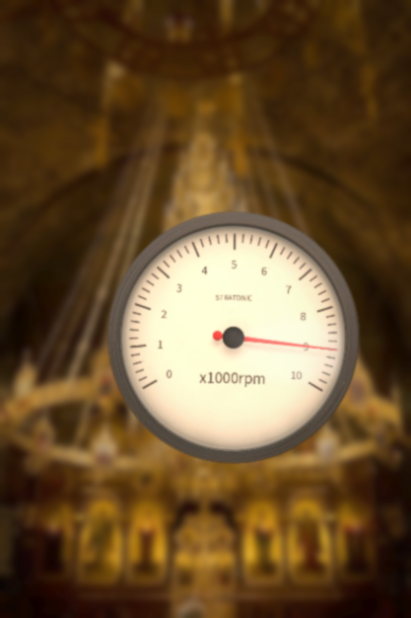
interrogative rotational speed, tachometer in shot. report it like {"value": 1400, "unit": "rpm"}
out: {"value": 9000, "unit": "rpm"}
